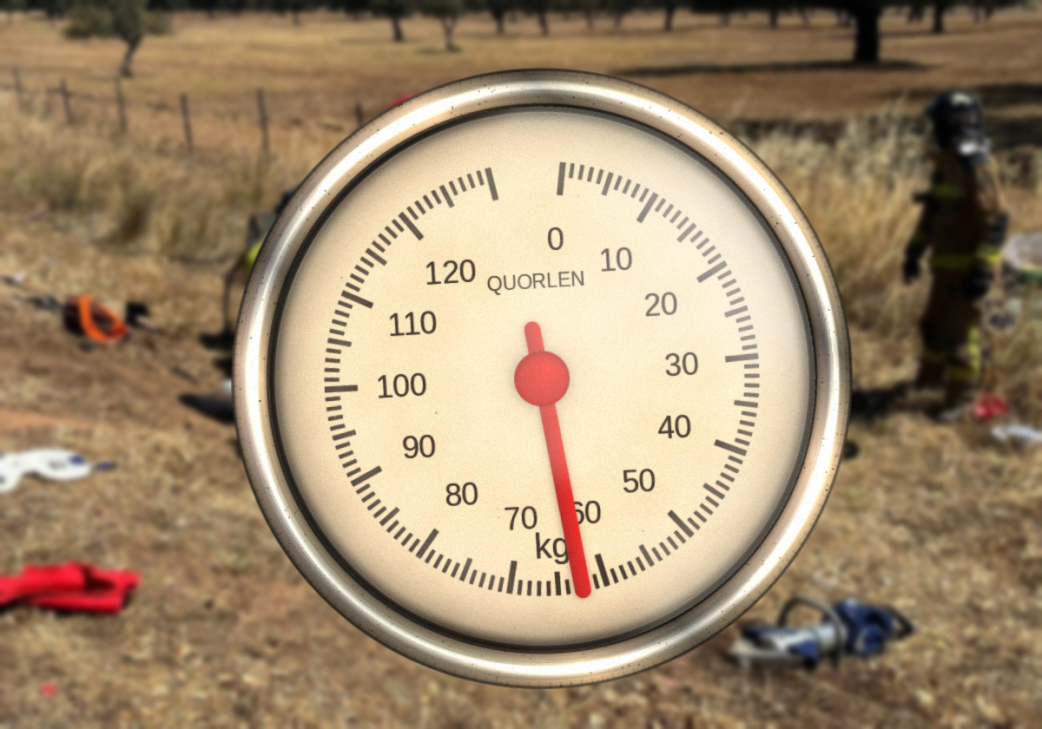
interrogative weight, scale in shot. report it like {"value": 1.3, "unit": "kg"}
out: {"value": 62.5, "unit": "kg"}
